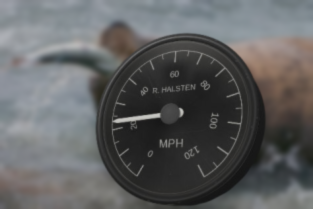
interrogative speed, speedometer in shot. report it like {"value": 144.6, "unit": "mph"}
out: {"value": 22.5, "unit": "mph"}
